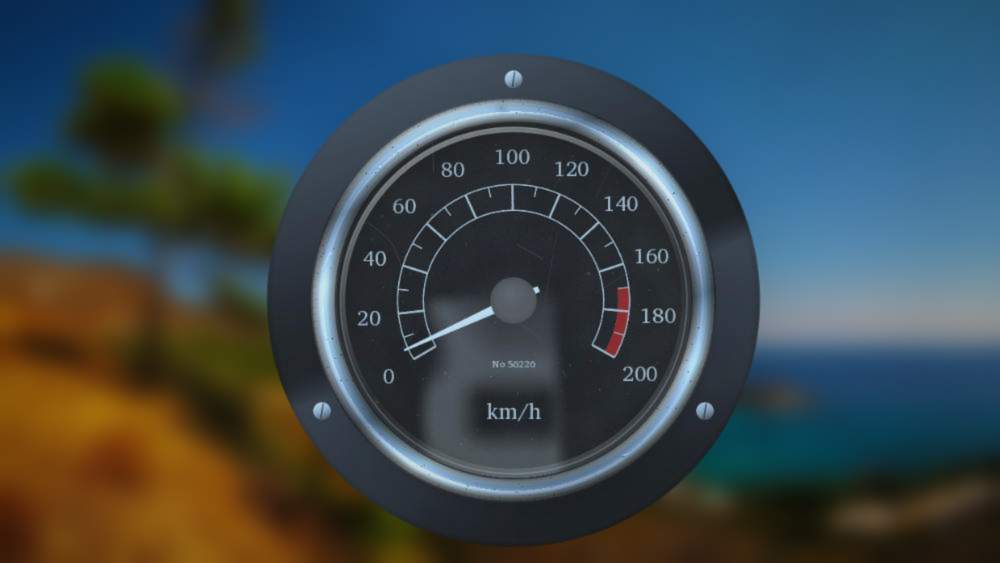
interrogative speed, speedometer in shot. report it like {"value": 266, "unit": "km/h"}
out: {"value": 5, "unit": "km/h"}
